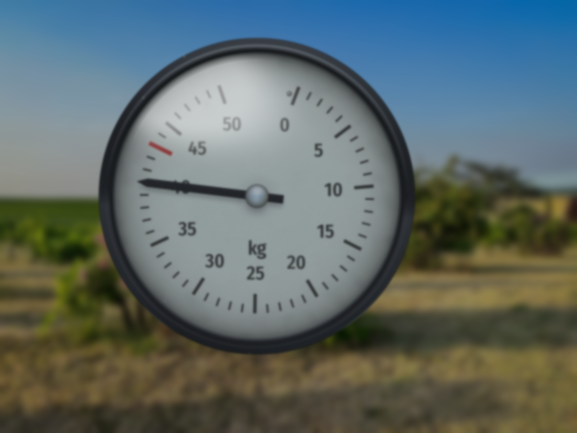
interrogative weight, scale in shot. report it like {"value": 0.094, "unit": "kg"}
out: {"value": 40, "unit": "kg"}
